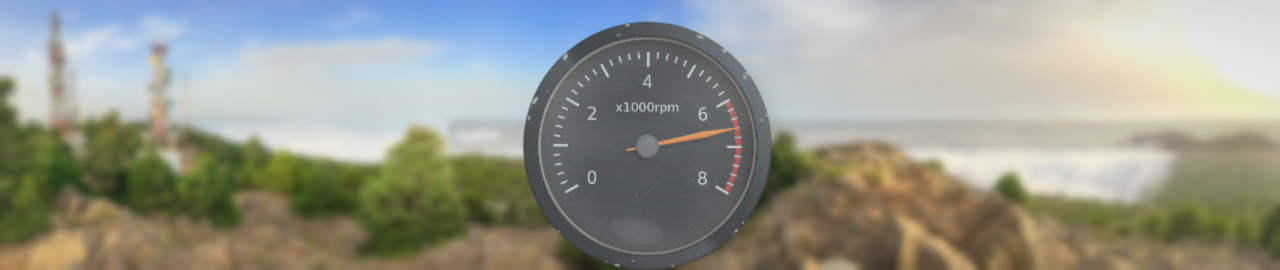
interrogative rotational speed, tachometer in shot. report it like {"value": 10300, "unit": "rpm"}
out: {"value": 6600, "unit": "rpm"}
